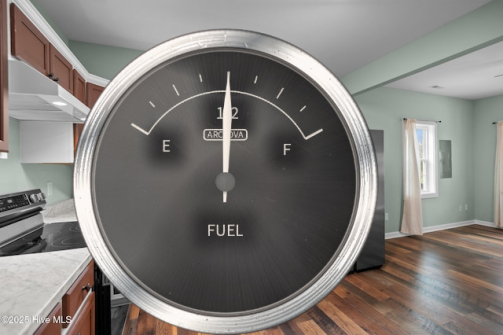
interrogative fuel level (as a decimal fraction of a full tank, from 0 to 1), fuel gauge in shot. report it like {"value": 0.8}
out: {"value": 0.5}
